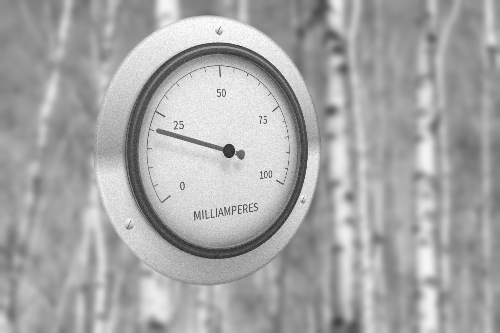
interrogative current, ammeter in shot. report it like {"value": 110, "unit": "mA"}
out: {"value": 20, "unit": "mA"}
